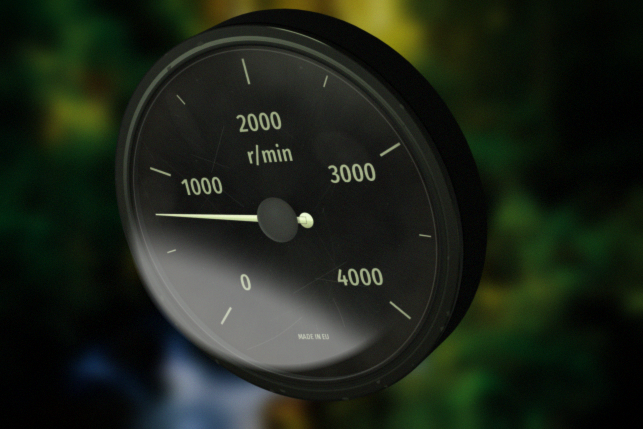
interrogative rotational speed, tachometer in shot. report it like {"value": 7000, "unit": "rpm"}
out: {"value": 750, "unit": "rpm"}
